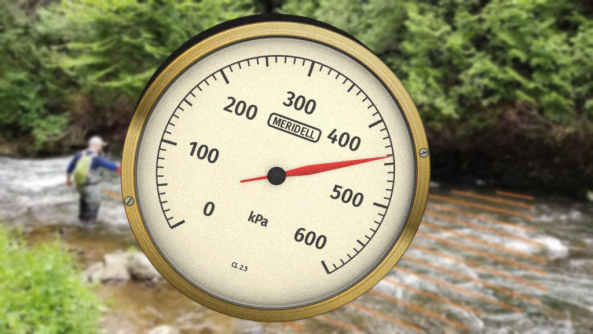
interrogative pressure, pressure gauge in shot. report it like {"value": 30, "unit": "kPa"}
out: {"value": 440, "unit": "kPa"}
